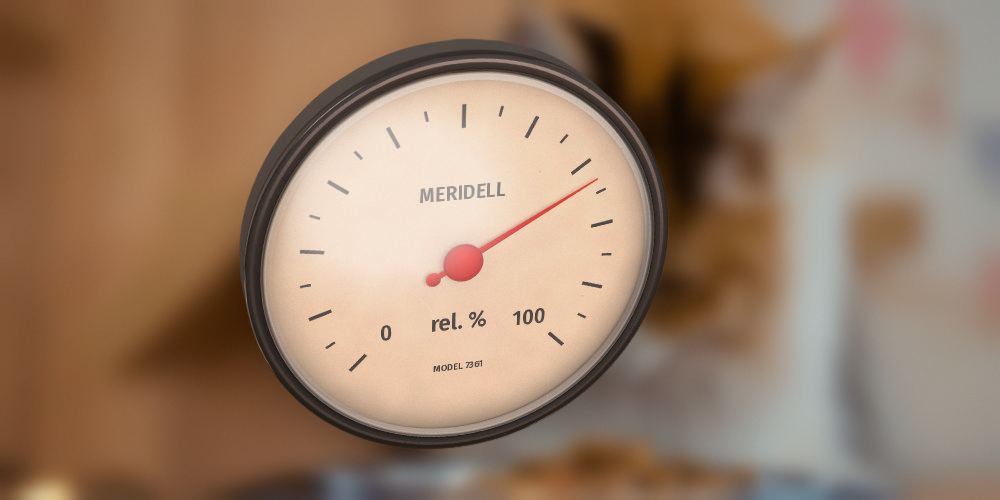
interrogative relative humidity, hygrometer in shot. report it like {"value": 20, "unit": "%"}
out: {"value": 72.5, "unit": "%"}
